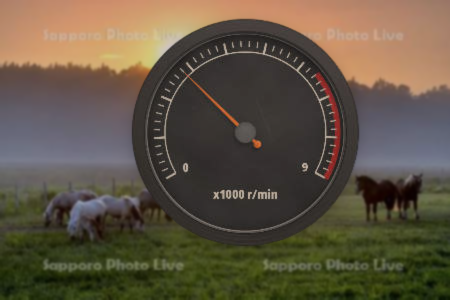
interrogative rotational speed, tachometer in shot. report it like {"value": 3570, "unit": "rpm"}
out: {"value": 2800, "unit": "rpm"}
